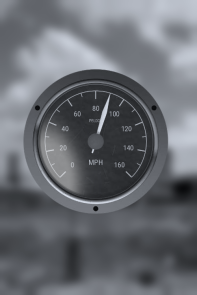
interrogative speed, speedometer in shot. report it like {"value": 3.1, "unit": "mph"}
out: {"value": 90, "unit": "mph"}
